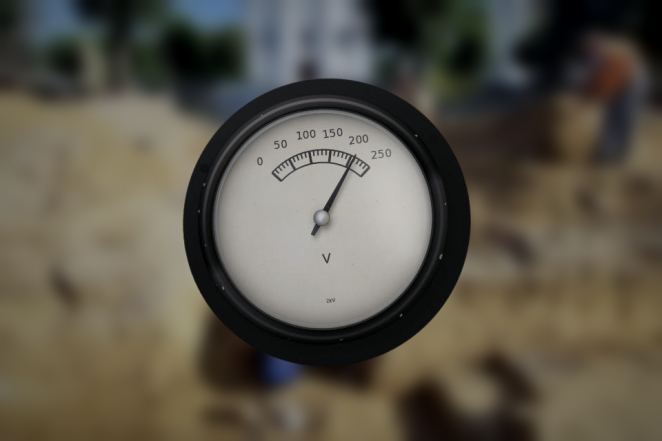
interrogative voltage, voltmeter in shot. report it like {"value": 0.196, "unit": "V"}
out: {"value": 210, "unit": "V"}
